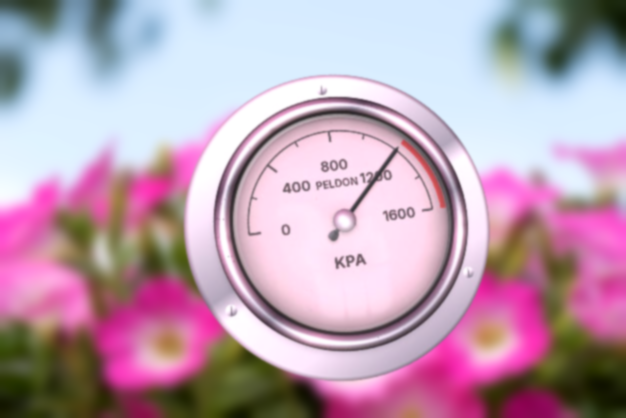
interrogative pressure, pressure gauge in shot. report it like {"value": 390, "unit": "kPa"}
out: {"value": 1200, "unit": "kPa"}
